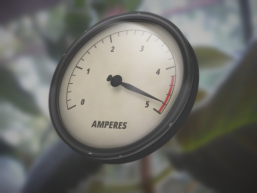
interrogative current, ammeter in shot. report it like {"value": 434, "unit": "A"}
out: {"value": 4.8, "unit": "A"}
